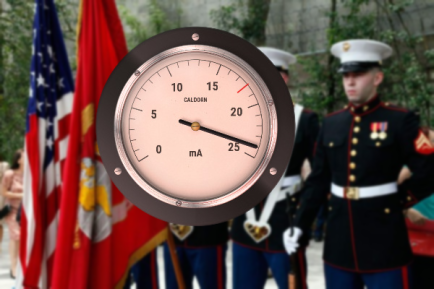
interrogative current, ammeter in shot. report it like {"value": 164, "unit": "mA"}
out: {"value": 24, "unit": "mA"}
